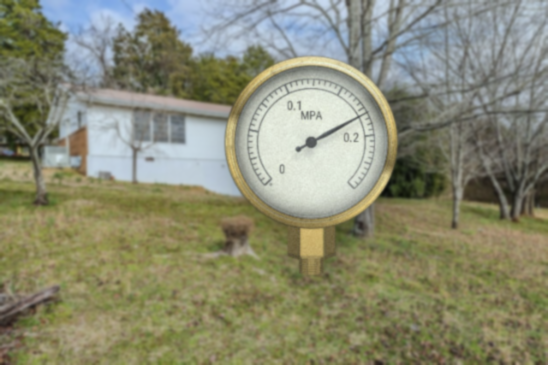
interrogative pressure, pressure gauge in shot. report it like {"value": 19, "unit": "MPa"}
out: {"value": 0.18, "unit": "MPa"}
